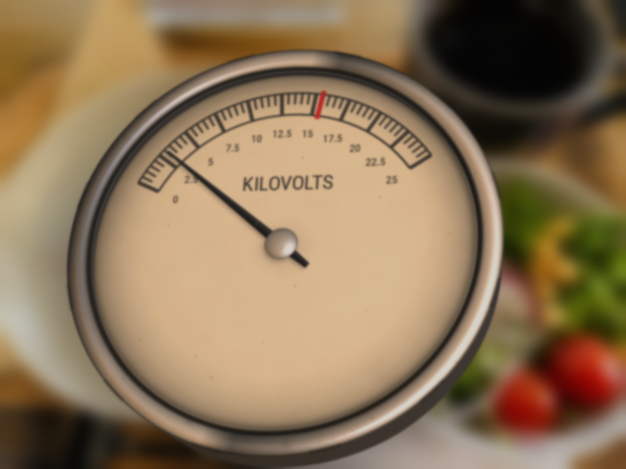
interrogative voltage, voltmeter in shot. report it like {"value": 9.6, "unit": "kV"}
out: {"value": 3, "unit": "kV"}
